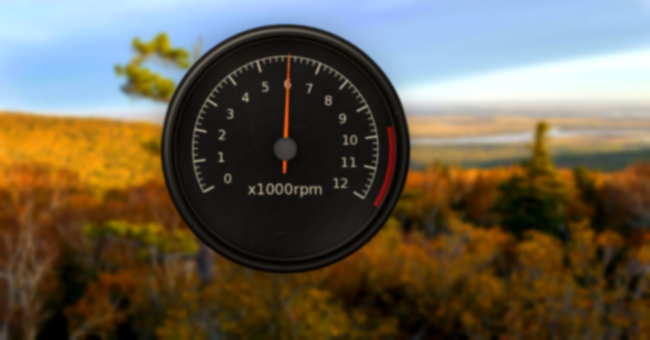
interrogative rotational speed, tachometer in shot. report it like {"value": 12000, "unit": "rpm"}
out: {"value": 6000, "unit": "rpm"}
